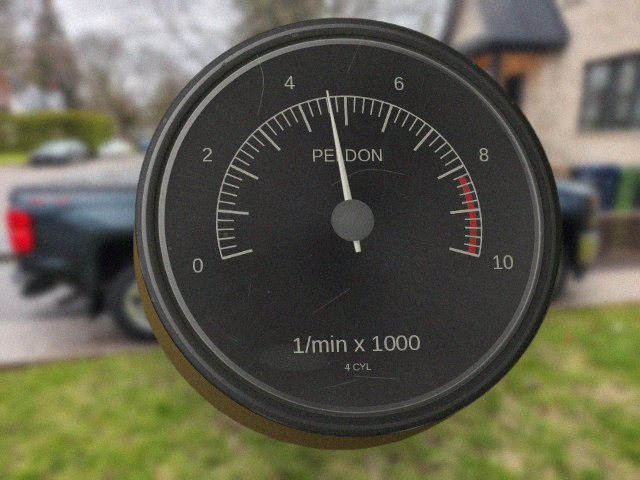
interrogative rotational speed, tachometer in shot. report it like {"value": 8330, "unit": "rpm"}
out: {"value": 4600, "unit": "rpm"}
